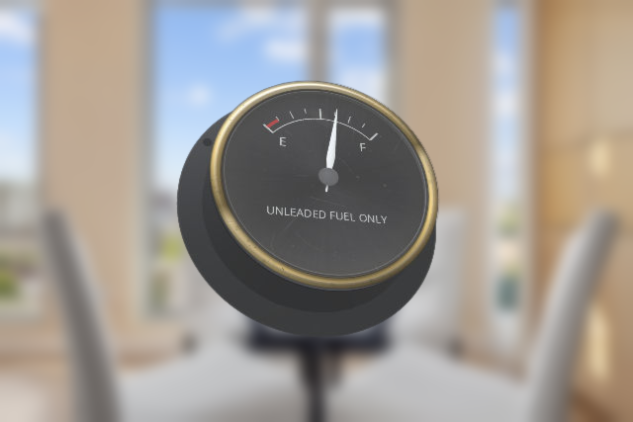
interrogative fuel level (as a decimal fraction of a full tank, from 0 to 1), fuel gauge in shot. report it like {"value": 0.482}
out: {"value": 0.625}
